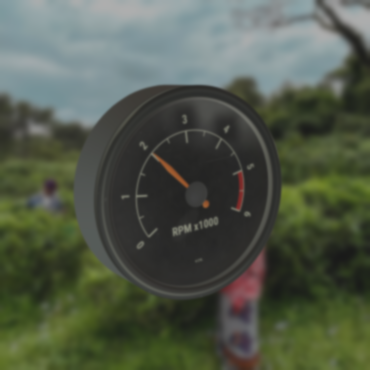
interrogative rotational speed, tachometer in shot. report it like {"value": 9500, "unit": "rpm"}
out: {"value": 2000, "unit": "rpm"}
